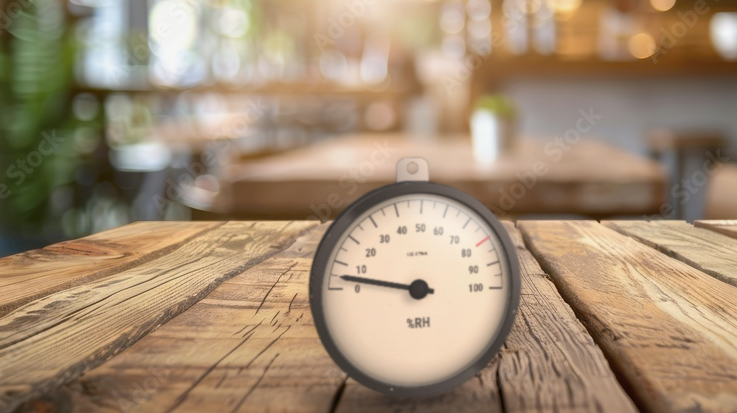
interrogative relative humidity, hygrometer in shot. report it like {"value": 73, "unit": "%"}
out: {"value": 5, "unit": "%"}
